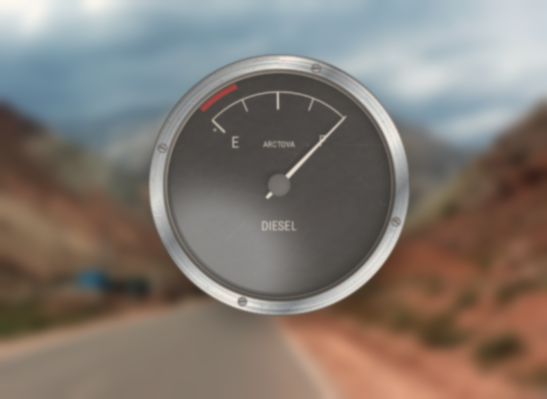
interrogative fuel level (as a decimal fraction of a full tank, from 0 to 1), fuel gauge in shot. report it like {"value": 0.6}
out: {"value": 1}
